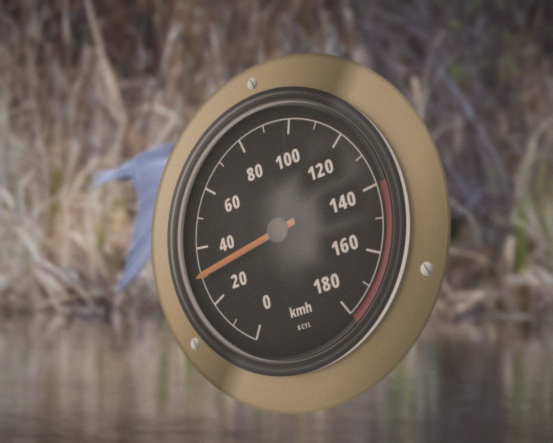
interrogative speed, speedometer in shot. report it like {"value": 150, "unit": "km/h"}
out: {"value": 30, "unit": "km/h"}
